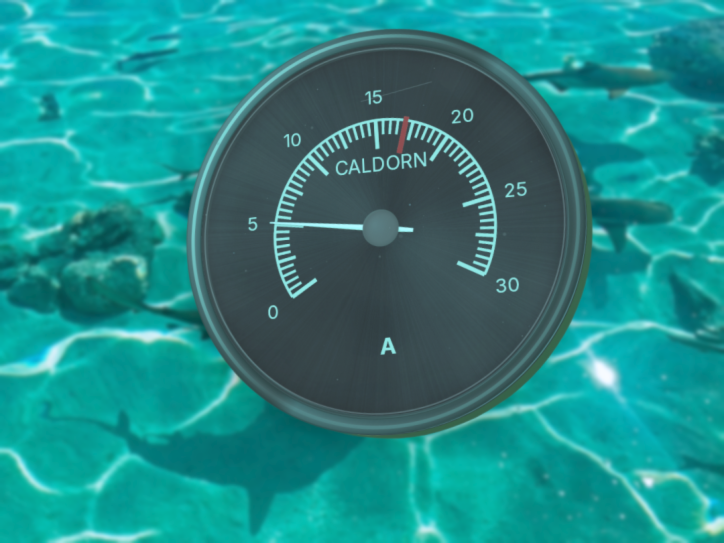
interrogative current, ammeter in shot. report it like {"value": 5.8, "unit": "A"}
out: {"value": 5, "unit": "A"}
